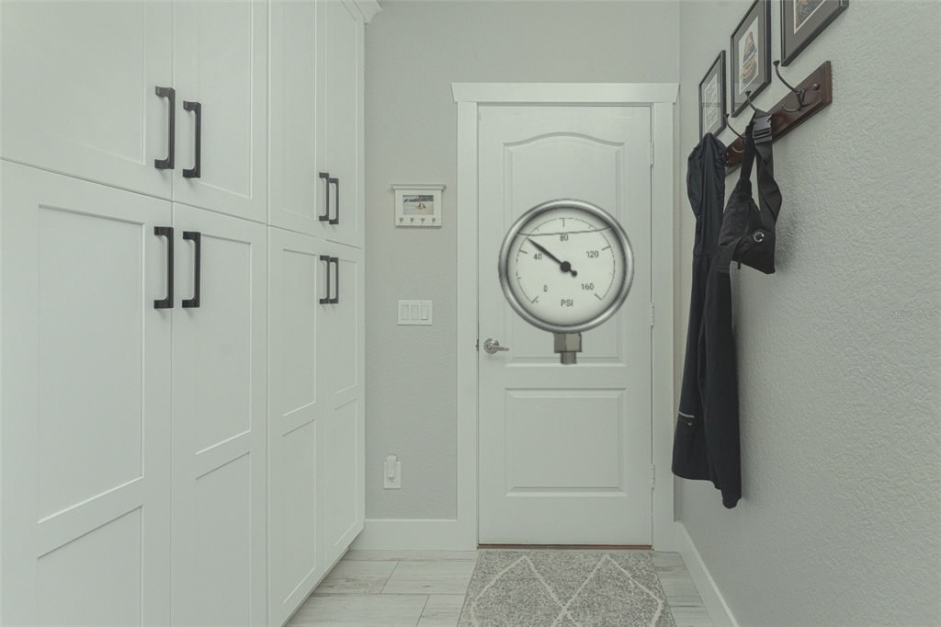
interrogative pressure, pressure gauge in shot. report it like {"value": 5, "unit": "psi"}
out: {"value": 50, "unit": "psi"}
